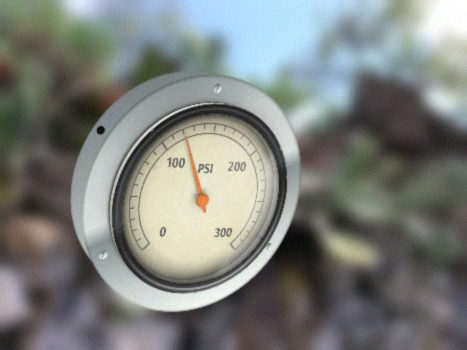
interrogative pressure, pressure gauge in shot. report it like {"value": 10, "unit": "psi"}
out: {"value": 120, "unit": "psi"}
